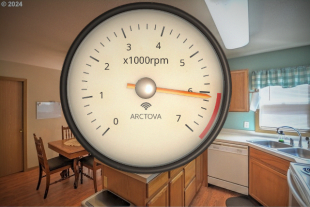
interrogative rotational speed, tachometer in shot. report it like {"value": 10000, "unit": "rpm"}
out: {"value": 6100, "unit": "rpm"}
